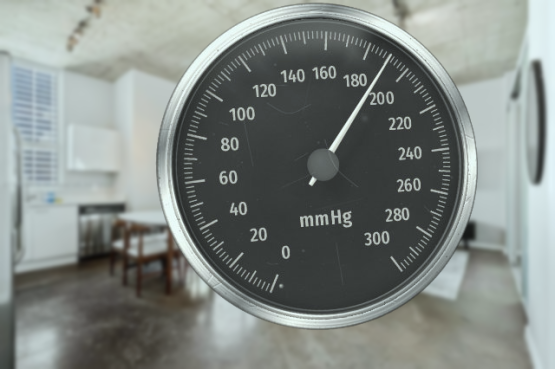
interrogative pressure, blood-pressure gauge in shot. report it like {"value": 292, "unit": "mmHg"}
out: {"value": 190, "unit": "mmHg"}
